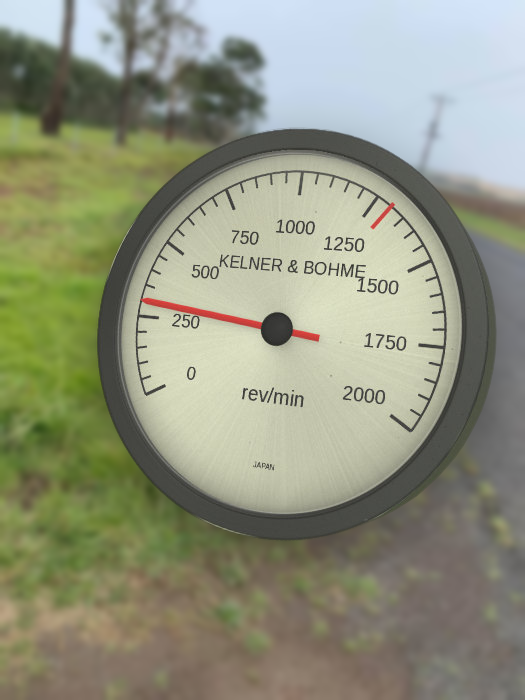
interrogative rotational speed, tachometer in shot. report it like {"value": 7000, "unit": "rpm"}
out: {"value": 300, "unit": "rpm"}
